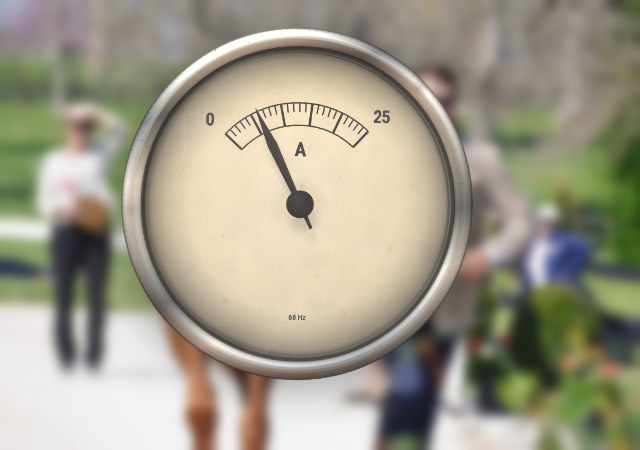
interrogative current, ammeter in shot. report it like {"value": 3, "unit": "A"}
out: {"value": 6, "unit": "A"}
